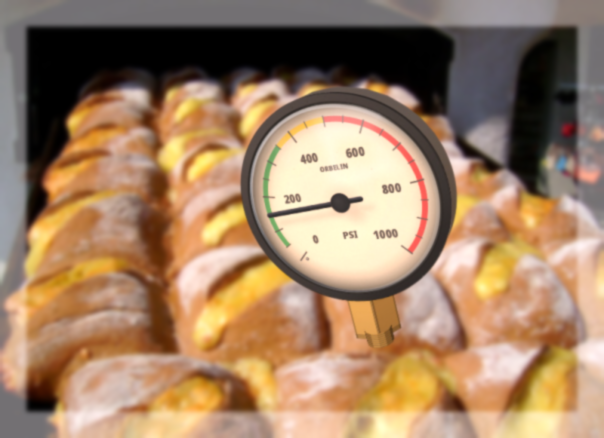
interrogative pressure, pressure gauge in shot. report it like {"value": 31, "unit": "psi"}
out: {"value": 150, "unit": "psi"}
